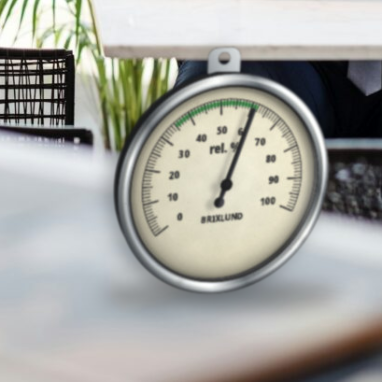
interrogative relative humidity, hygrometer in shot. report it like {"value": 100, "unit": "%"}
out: {"value": 60, "unit": "%"}
